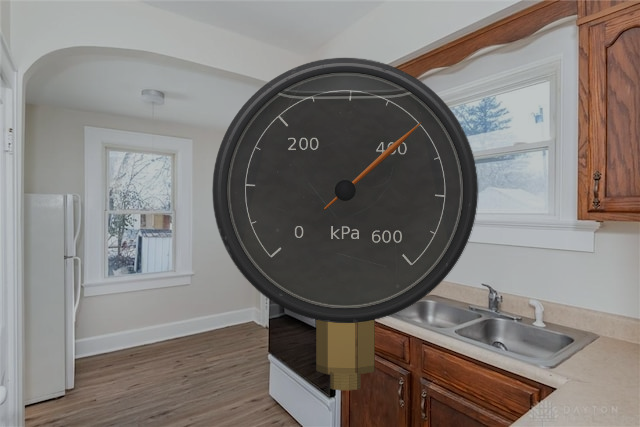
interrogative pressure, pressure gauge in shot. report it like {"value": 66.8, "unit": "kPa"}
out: {"value": 400, "unit": "kPa"}
